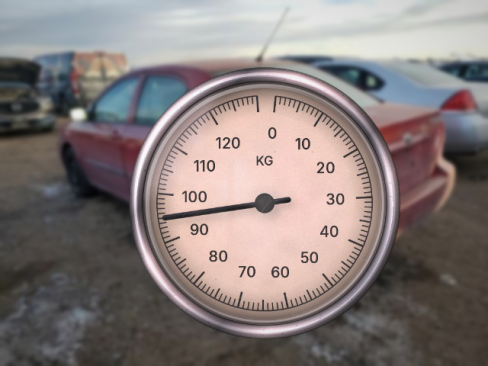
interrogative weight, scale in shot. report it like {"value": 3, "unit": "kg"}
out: {"value": 95, "unit": "kg"}
